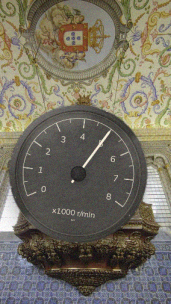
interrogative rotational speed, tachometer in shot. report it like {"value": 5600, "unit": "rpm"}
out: {"value": 5000, "unit": "rpm"}
